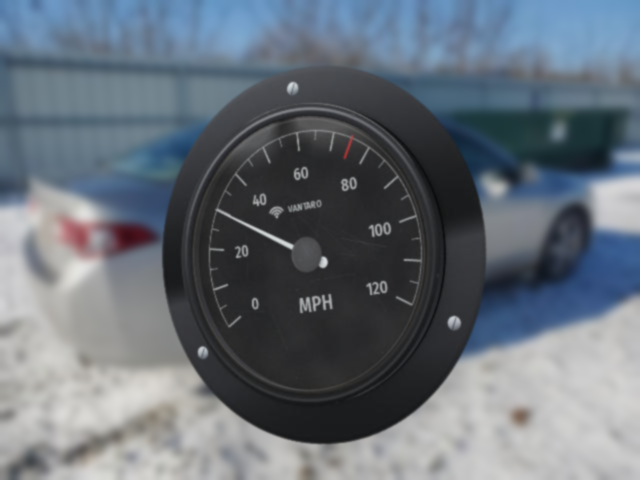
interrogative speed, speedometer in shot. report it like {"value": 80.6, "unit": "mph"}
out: {"value": 30, "unit": "mph"}
